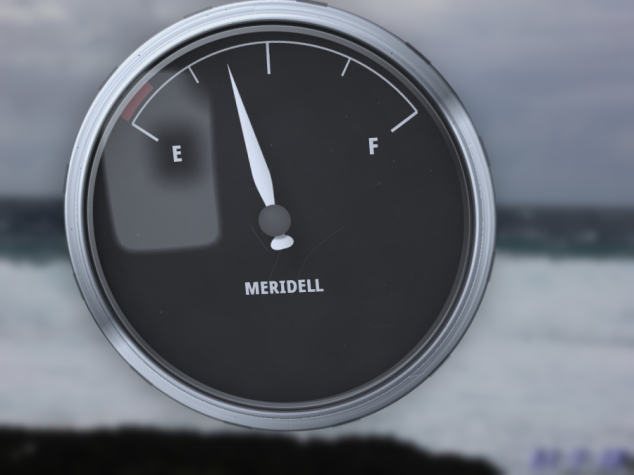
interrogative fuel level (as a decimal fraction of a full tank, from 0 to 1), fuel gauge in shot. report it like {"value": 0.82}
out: {"value": 0.375}
